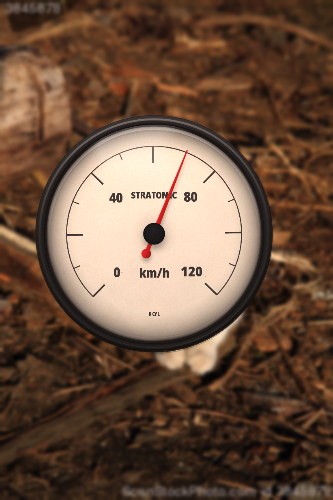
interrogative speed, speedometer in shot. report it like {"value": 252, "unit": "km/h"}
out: {"value": 70, "unit": "km/h"}
